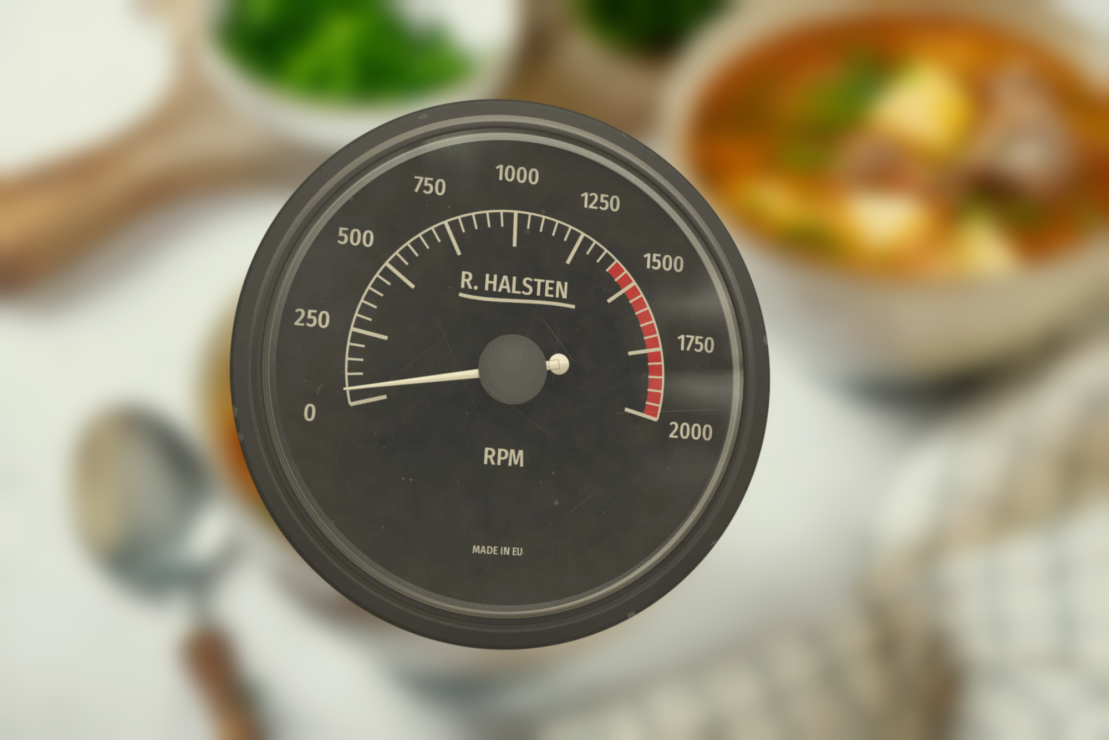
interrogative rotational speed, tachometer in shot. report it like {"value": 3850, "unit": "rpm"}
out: {"value": 50, "unit": "rpm"}
